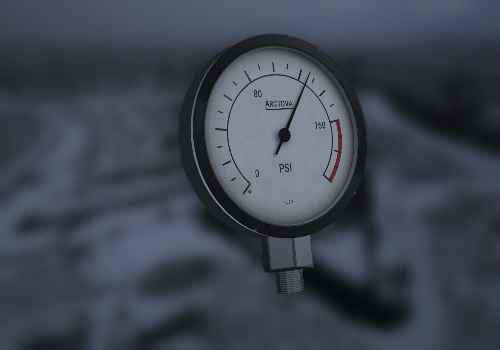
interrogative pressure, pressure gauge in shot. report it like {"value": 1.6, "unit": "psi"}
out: {"value": 125, "unit": "psi"}
